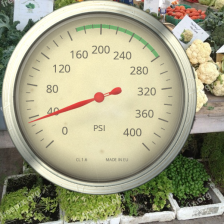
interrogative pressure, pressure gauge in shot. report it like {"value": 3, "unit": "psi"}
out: {"value": 35, "unit": "psi"}
